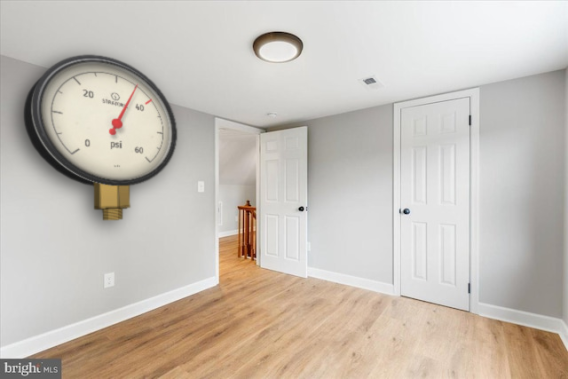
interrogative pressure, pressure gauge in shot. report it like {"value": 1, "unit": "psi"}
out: {"value": 35, "unit": "psi"}
